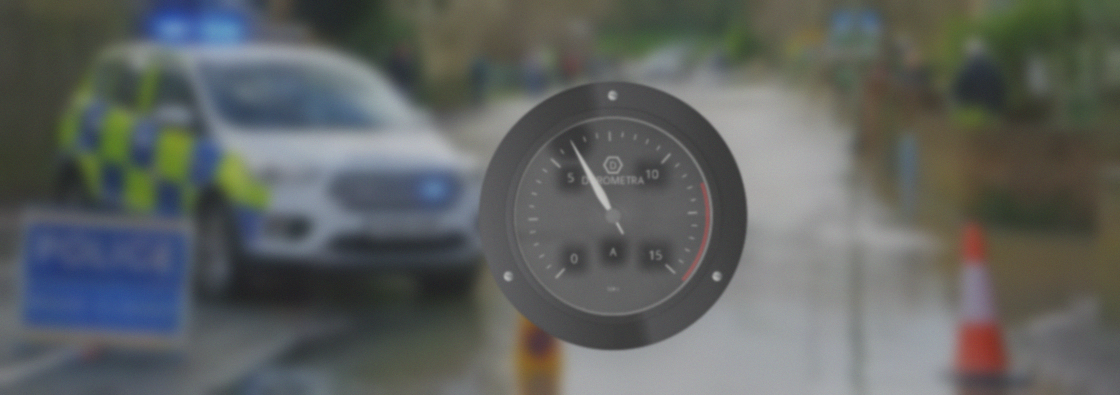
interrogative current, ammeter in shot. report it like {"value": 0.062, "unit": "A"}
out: {"value": 6, "unit": "A"}
